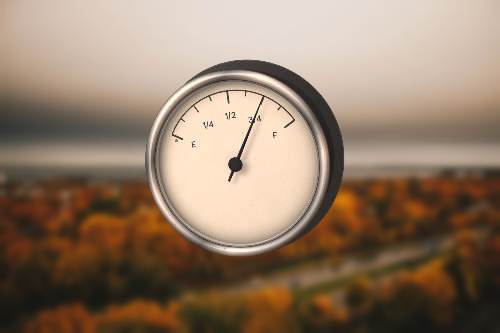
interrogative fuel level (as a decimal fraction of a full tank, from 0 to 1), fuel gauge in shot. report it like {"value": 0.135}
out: {"value": 0.75}
